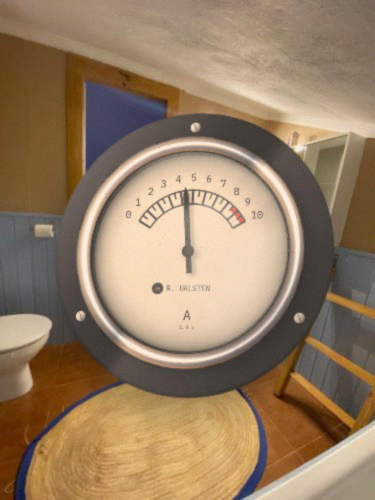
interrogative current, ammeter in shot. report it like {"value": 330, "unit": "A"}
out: {"value": 4.5, "unit": "A"}
